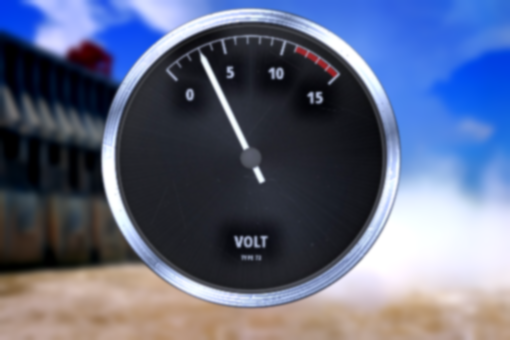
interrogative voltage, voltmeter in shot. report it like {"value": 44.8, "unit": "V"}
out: {"value": 3, "unit": "V"}
